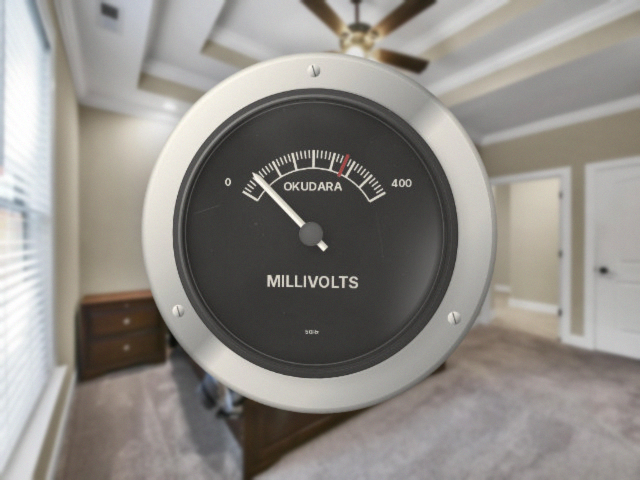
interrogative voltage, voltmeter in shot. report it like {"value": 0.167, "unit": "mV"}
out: {"value": 50, "unit": "mV"}
